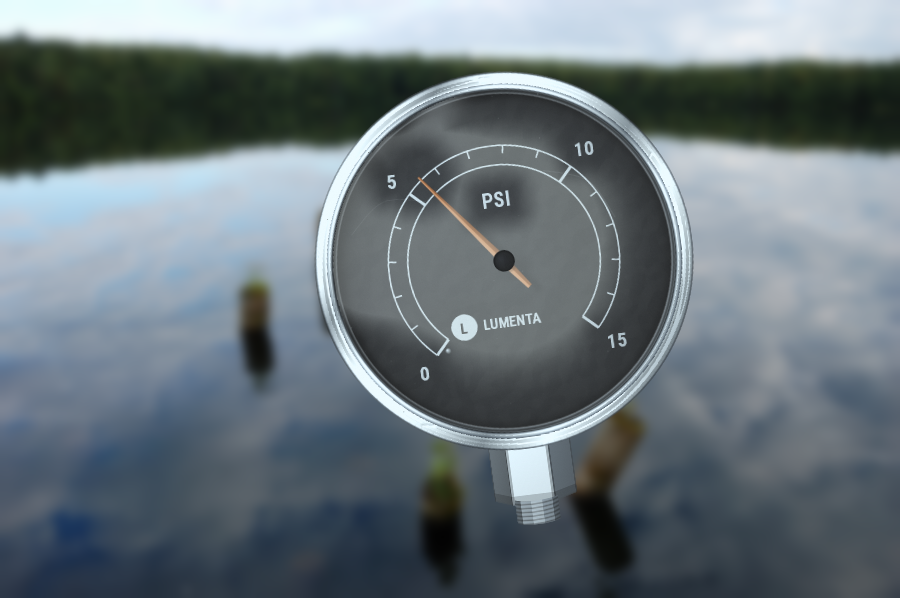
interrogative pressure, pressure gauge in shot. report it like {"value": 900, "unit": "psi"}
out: {"value": 5.5, "unit": "psi"}
